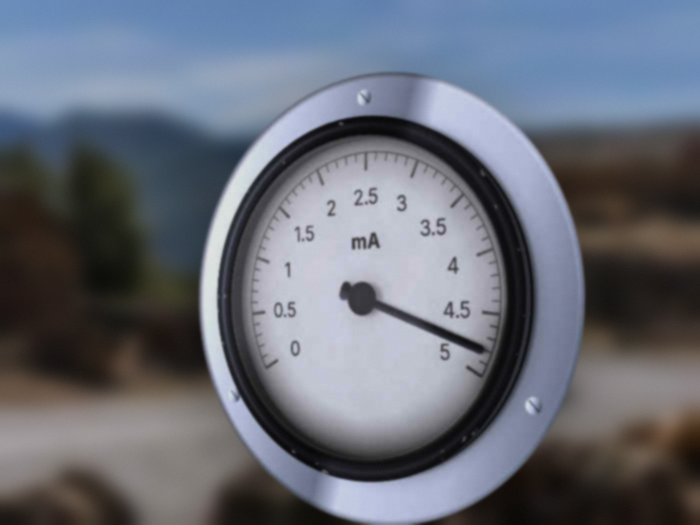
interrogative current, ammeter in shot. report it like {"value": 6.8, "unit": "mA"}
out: {"value": 4.8, "unit": "mA"}
